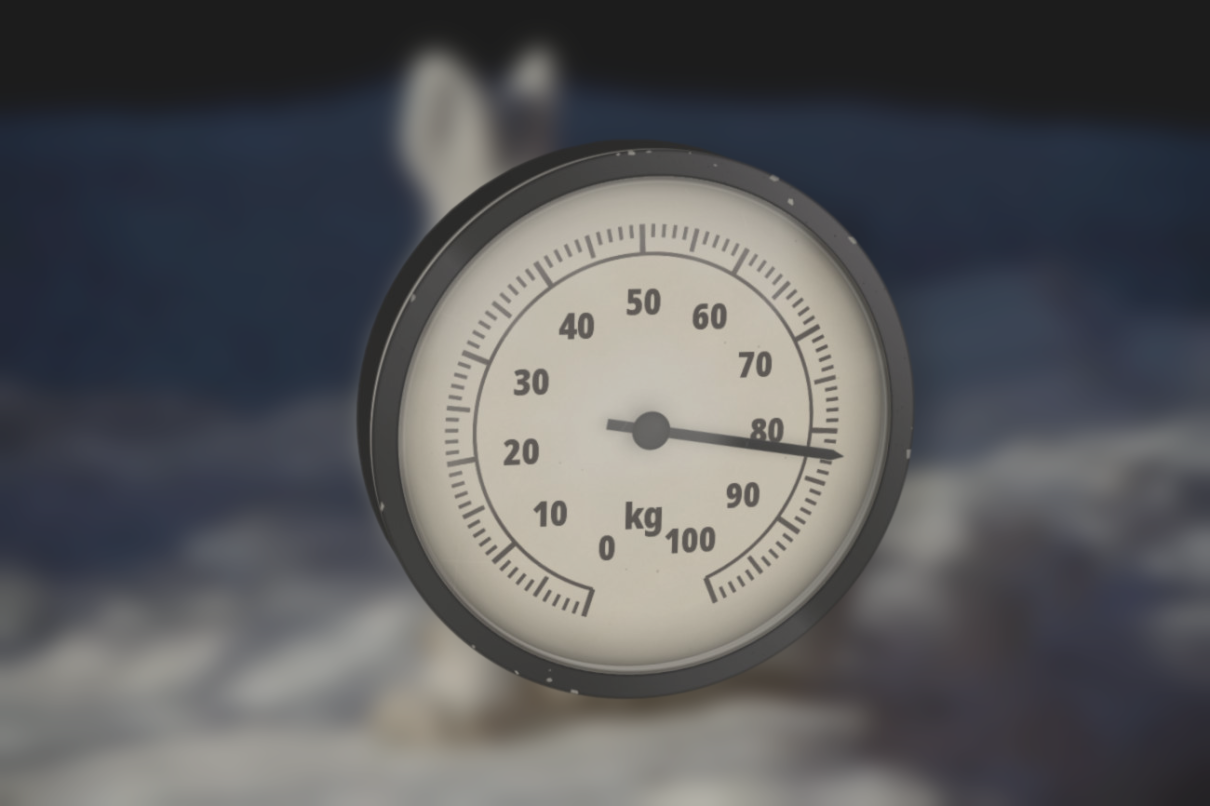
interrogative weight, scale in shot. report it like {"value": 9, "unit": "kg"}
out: {"value": 82, "unit": "kg"}
